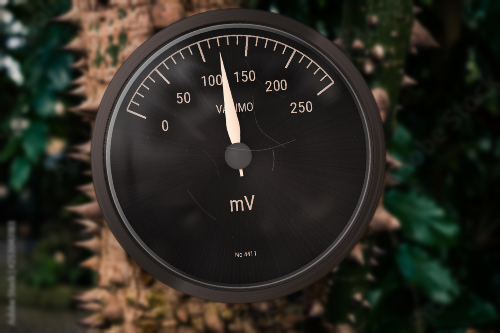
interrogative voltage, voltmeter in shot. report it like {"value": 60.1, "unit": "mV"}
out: {"value": 120, "unit": "mV"}
